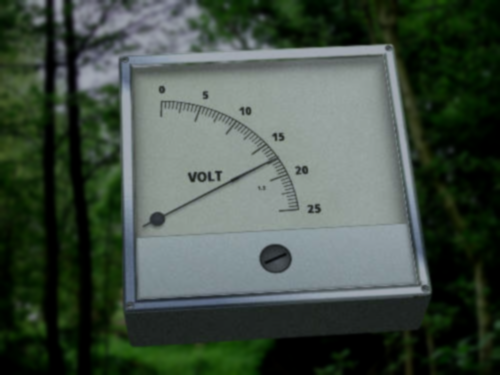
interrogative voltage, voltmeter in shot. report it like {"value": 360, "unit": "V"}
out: {"value": 17.5, "unit": "V"}
